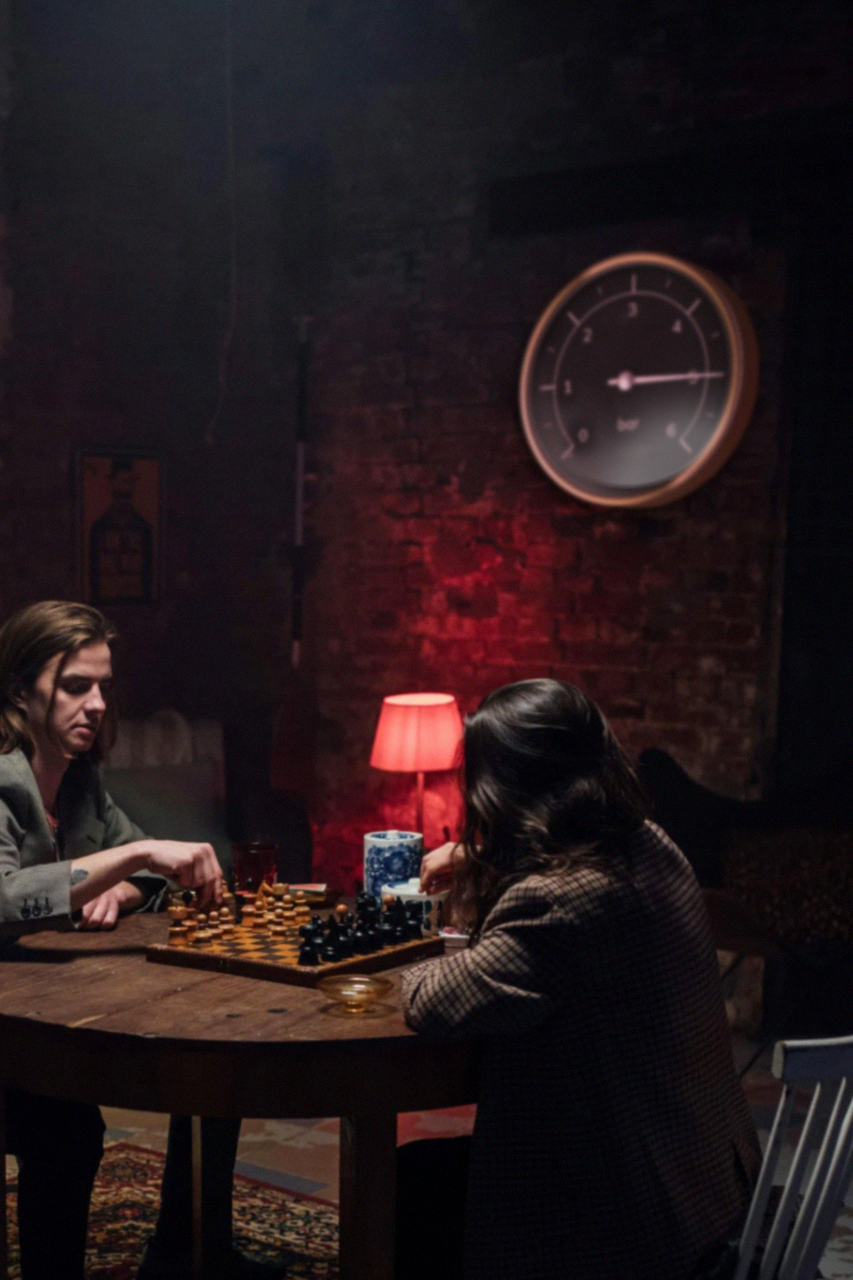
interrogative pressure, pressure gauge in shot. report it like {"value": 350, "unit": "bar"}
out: {"value": 5, "unit": "bar"}
